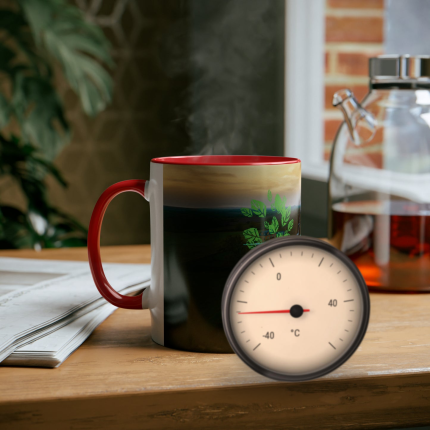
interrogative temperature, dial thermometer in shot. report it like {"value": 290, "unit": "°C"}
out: {"value": -24, "unit": "°C"}
